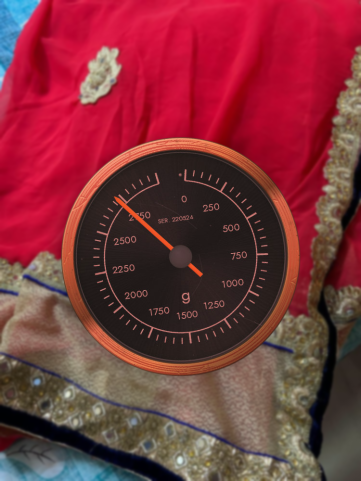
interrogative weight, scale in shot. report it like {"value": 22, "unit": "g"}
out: {"value": 2725, "unit": "g"}
